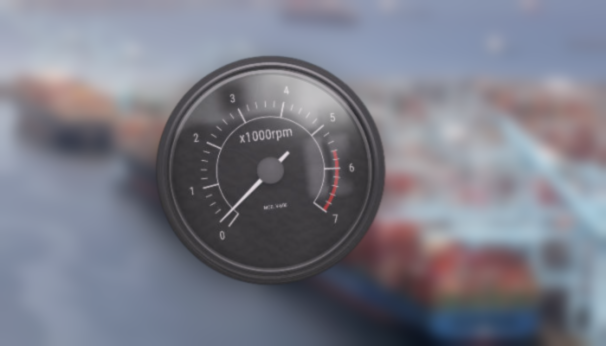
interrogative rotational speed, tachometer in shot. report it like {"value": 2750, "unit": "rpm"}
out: {"value": 200, "unit": "rpm"}
